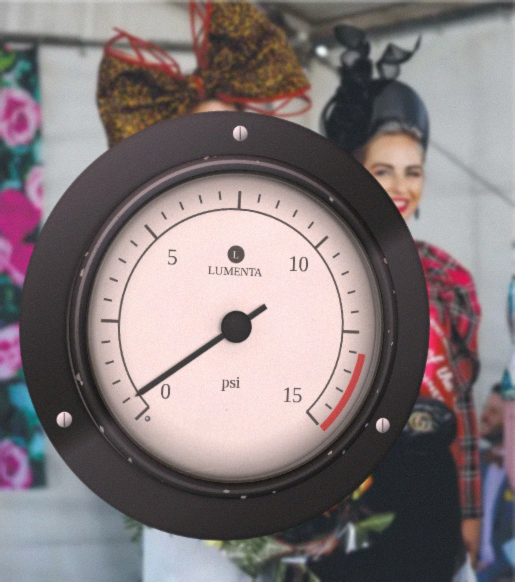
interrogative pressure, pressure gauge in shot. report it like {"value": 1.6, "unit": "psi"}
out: {"value": 0.5, "unit": "psi"}
